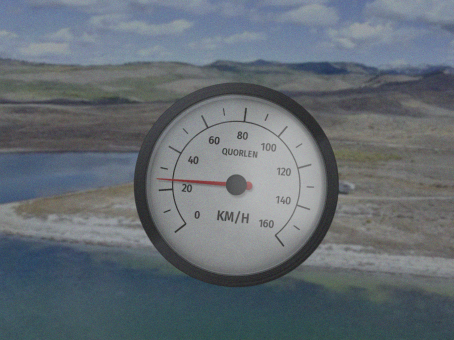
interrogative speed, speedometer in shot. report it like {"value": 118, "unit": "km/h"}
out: {"value": 25, "unit": "km/h"}
